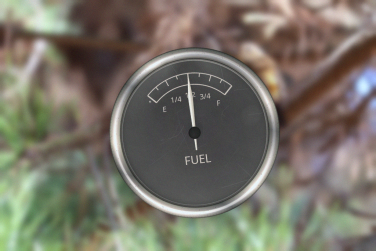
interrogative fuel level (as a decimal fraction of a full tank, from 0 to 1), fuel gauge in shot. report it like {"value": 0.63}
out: {"value": 0.5}
